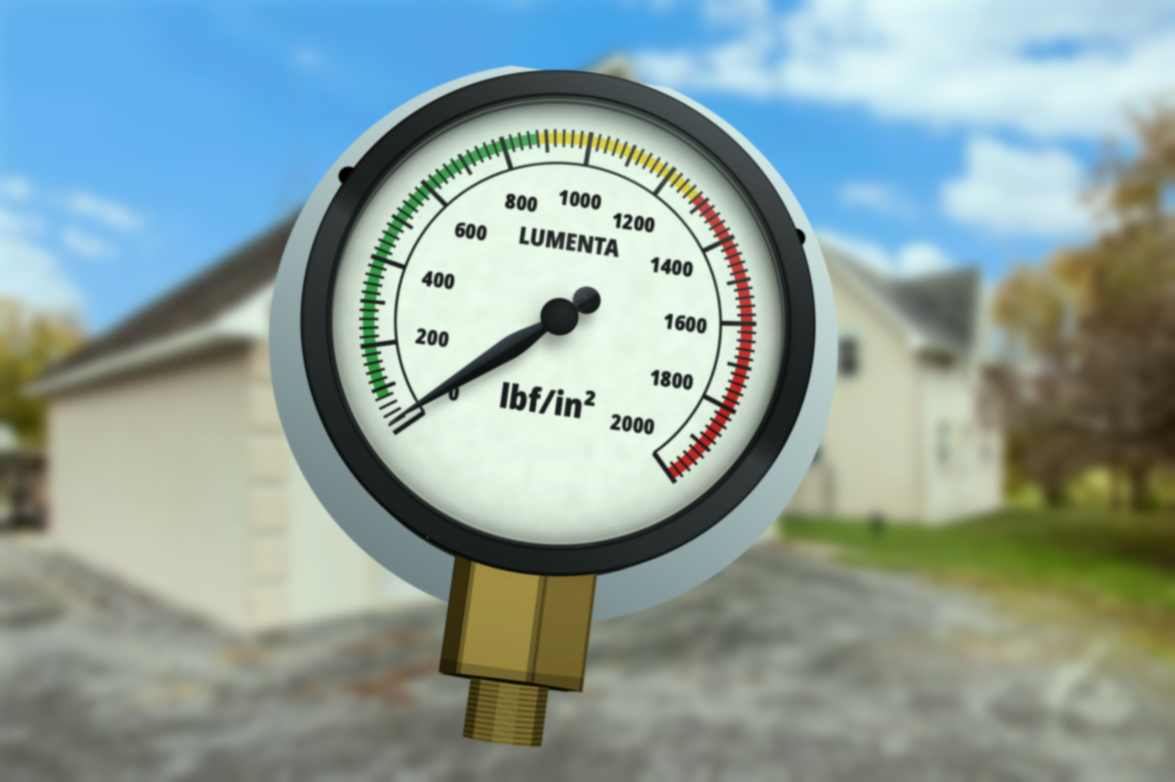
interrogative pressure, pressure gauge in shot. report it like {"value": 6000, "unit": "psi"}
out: {"value": 20, "unit": "psi"}
